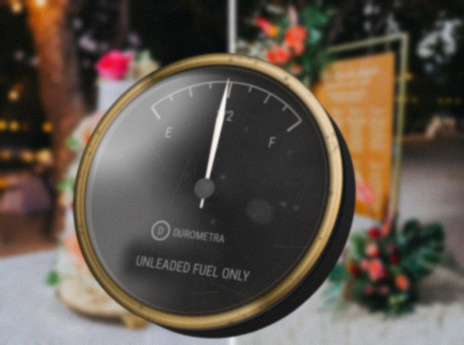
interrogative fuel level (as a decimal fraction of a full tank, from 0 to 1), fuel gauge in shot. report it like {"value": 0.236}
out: {"value": 0.5}
